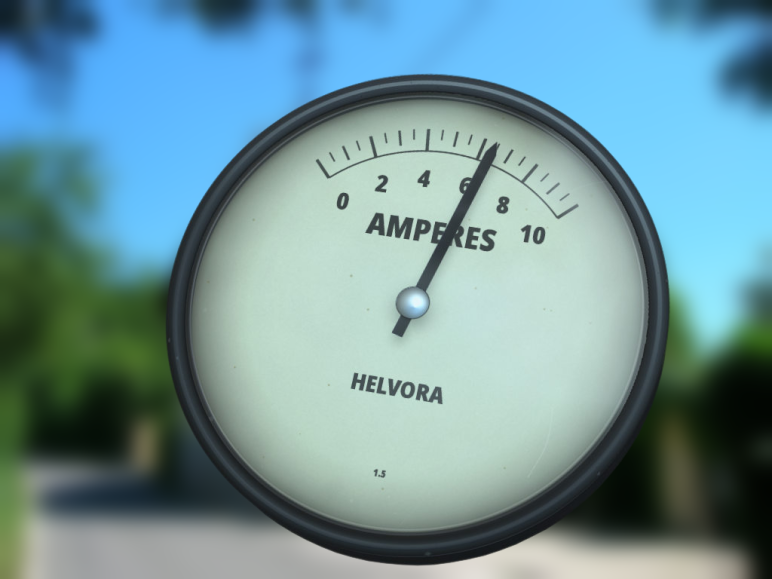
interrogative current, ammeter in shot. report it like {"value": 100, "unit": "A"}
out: {"value": 6.5, "unit": "A"}
